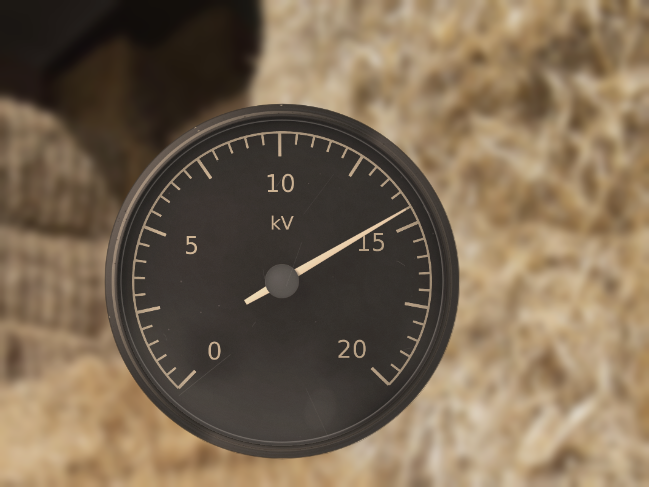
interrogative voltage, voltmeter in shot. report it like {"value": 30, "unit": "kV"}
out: {"value": 14.5, "unit": "kV"}
